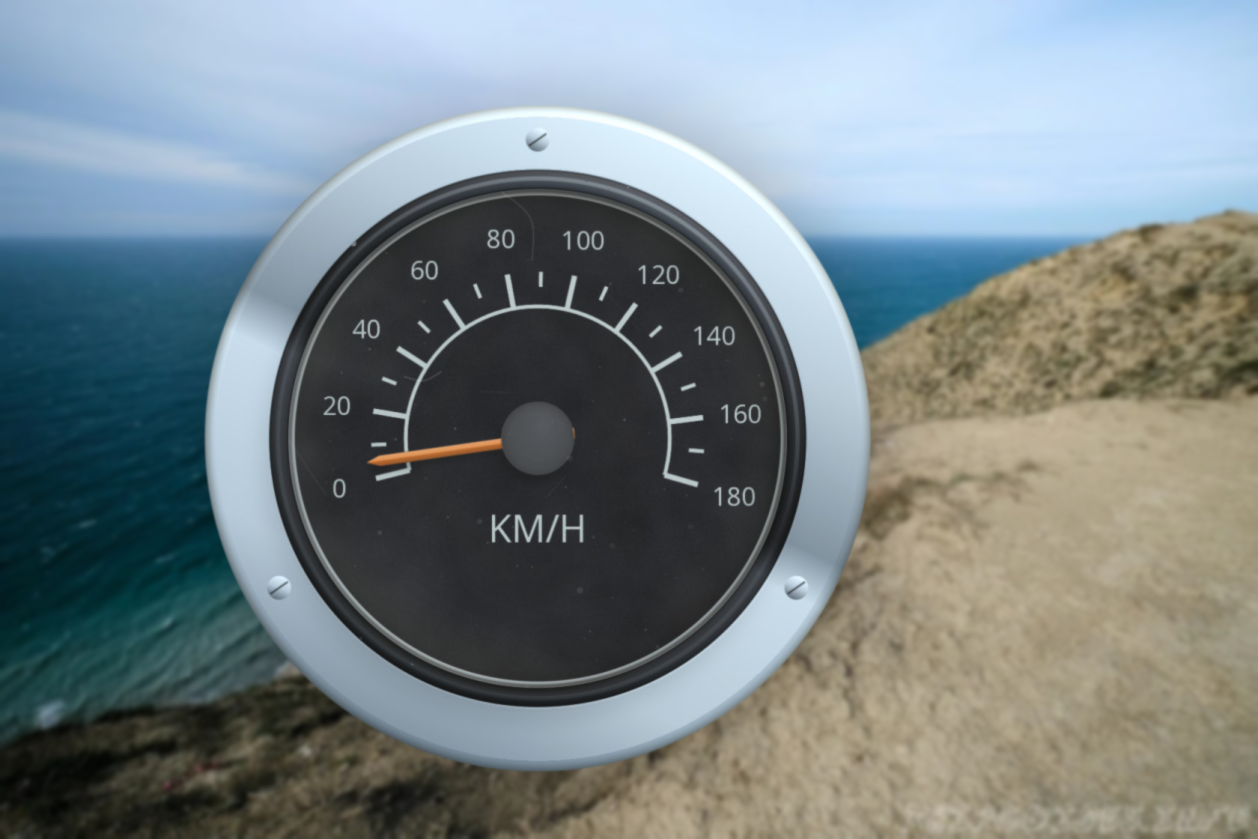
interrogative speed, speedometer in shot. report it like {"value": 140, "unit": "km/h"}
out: {"value": 5, "unit": "km/h"}
